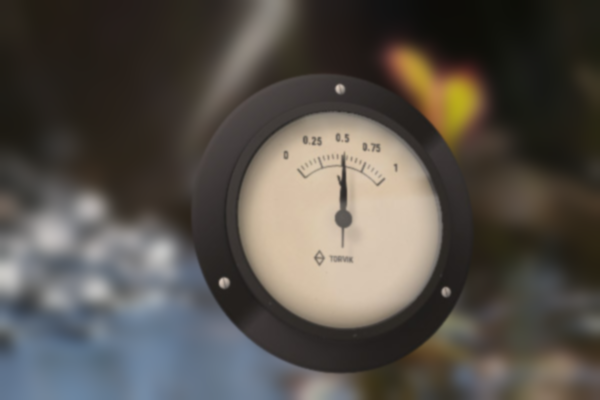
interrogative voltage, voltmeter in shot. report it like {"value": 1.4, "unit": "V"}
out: {"value": 0.5, "unit": "V"}
